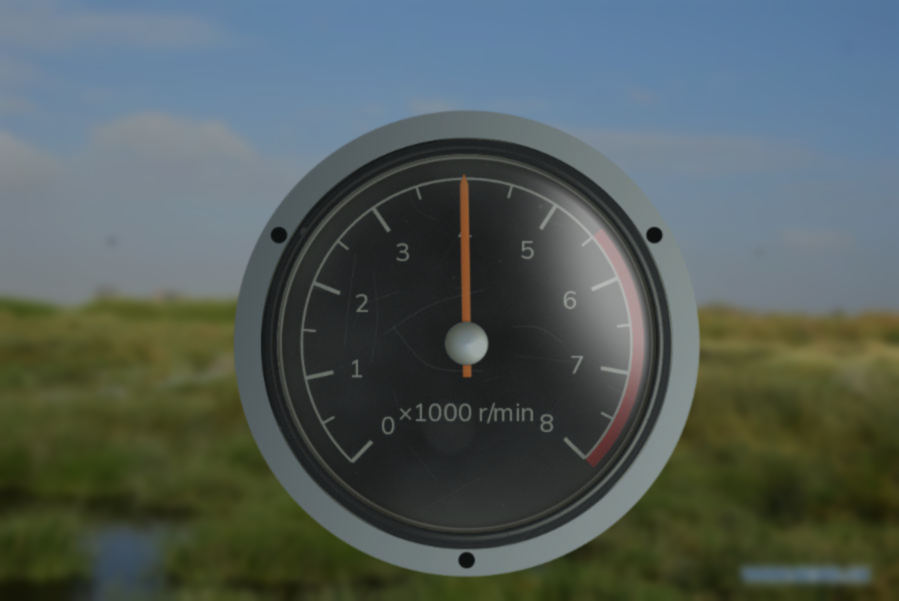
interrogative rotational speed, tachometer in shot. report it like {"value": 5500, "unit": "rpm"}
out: {"value": 4000, "unit": "rpm"}
